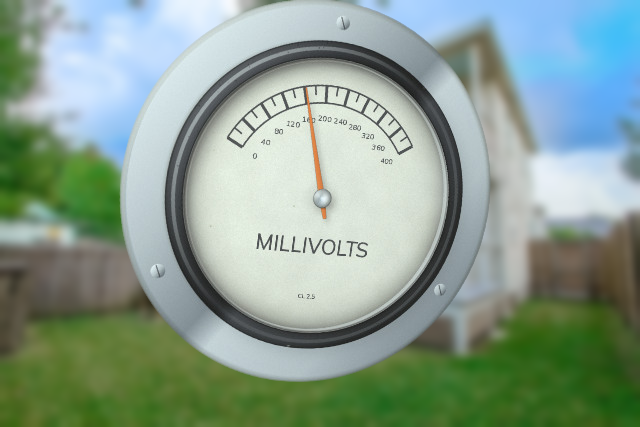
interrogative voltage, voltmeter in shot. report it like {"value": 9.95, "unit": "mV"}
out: {"value": 160, "unit": "mV"}
